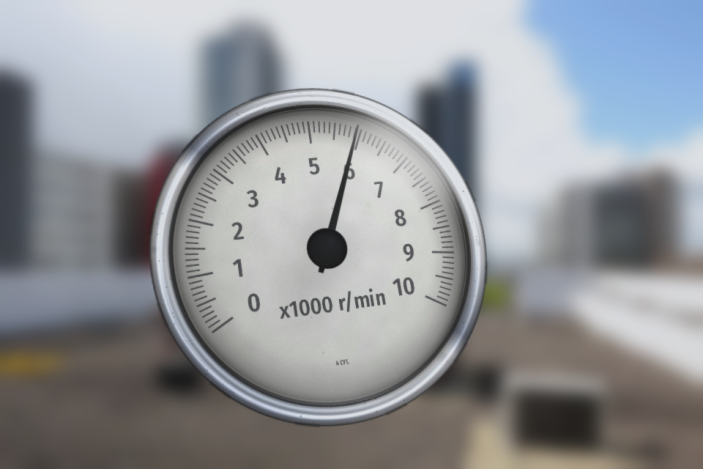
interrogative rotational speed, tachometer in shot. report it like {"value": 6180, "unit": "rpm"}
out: {"value": 5900, "unit": "rpm"}
